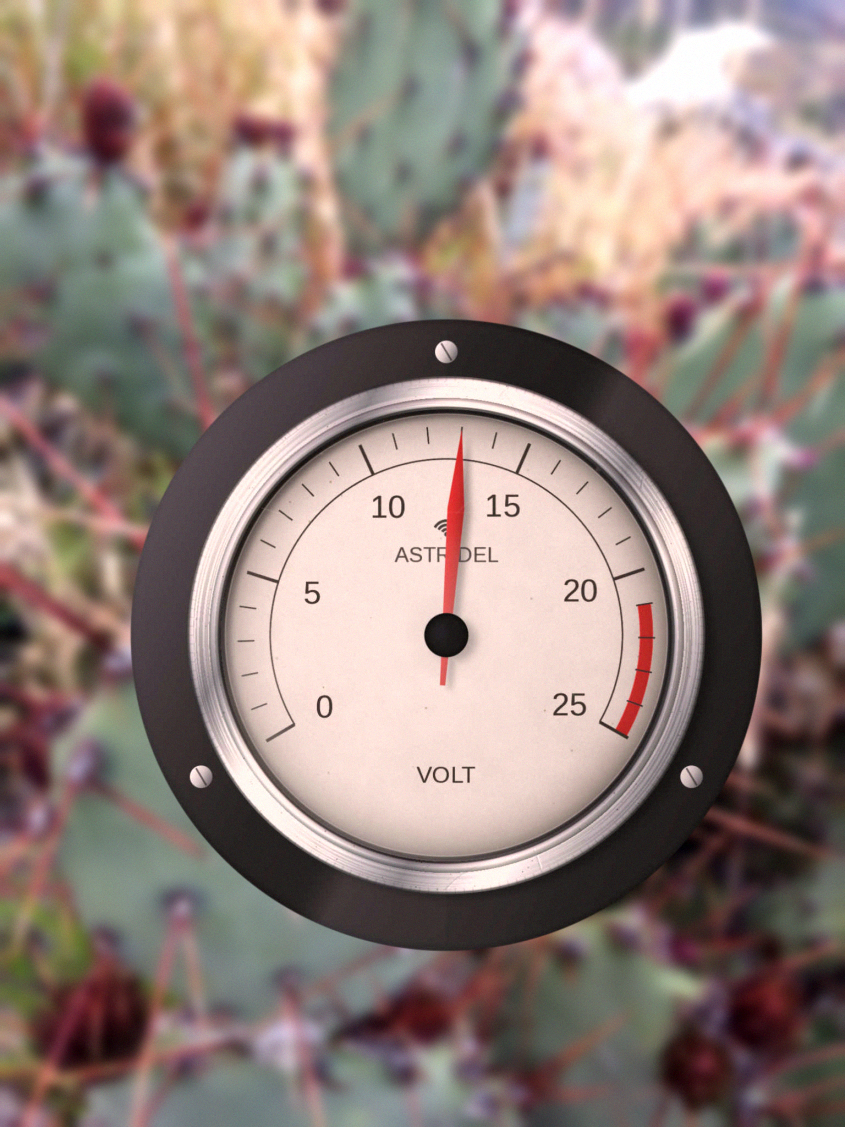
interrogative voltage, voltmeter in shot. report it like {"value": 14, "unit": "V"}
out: {"value": 13, "unit": "V"}
